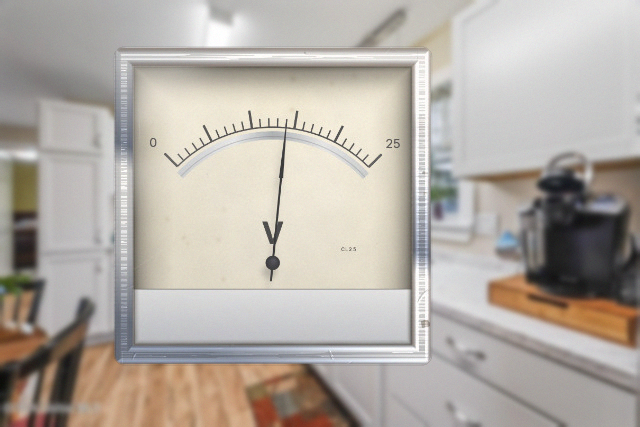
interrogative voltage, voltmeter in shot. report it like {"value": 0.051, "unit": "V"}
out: {"value": 14, "unit": "V"}
